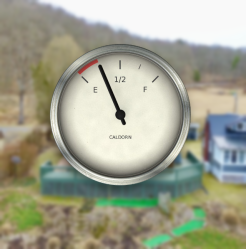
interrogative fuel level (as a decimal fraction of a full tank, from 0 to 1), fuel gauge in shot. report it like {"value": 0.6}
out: {"value": 0.25}
